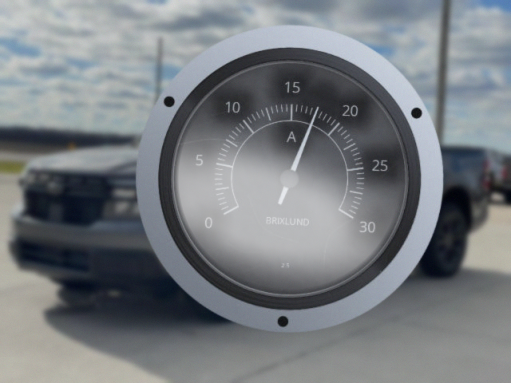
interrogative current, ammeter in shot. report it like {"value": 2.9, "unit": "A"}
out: {"value": 17.5, "unit": "A"}
